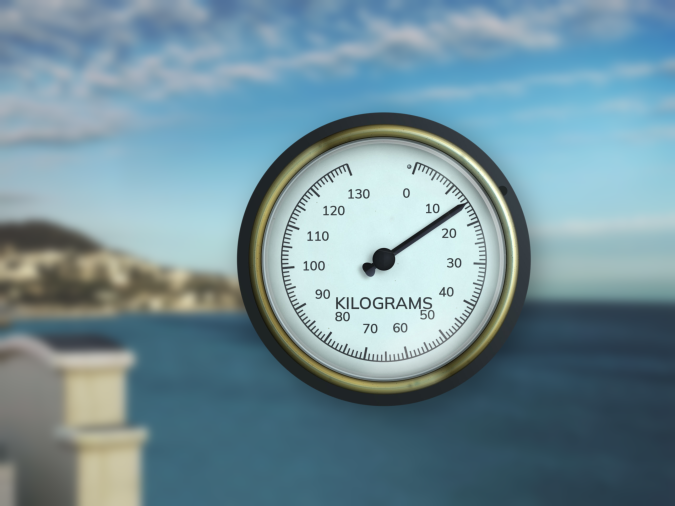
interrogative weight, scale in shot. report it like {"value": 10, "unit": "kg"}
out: {"value": 15, "unit": "kg"}
